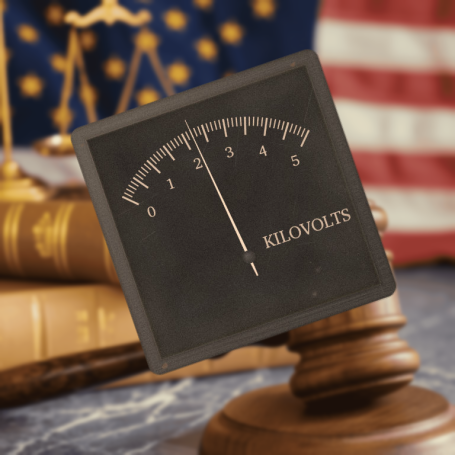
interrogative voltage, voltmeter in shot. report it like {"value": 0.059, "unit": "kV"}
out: {"value": 2.2, "unit": "kV"}
